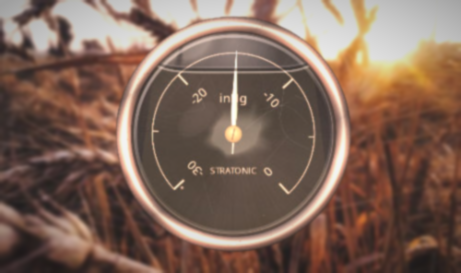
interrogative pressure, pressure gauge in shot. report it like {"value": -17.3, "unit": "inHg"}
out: {"value": -15, "unit": "inHg"}
